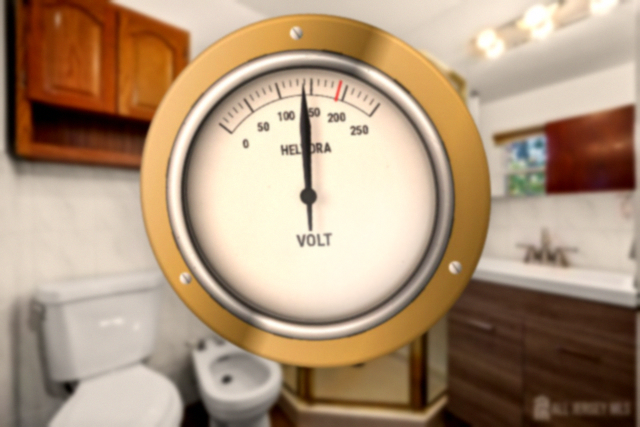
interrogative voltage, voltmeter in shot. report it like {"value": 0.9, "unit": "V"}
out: {"value": 140, "unit": "V"}
